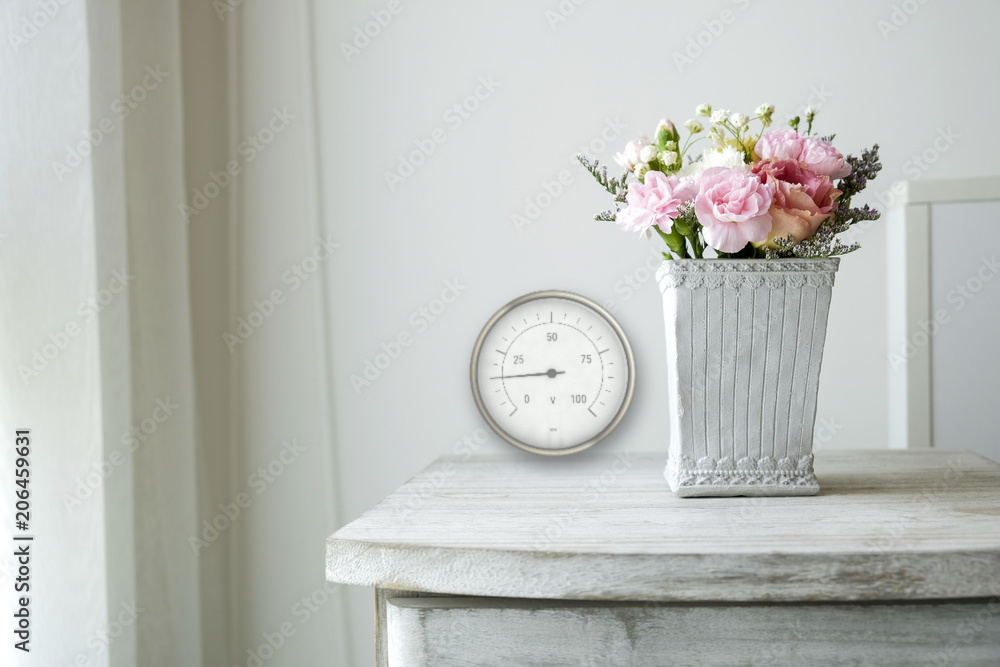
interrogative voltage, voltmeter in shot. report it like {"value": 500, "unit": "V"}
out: {"value": 15, "unit": "V"}
